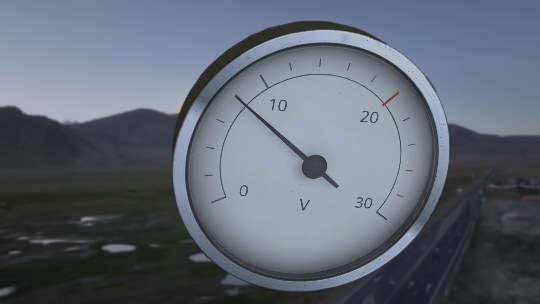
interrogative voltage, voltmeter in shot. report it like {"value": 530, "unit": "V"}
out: {"value": 8, "unit": "V"}
